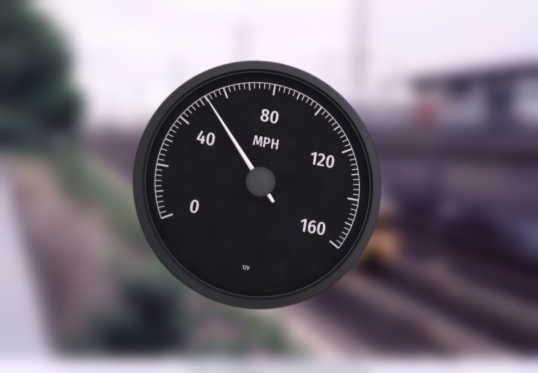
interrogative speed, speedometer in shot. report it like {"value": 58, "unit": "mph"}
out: {"value": 52, "unit": "mph"}
